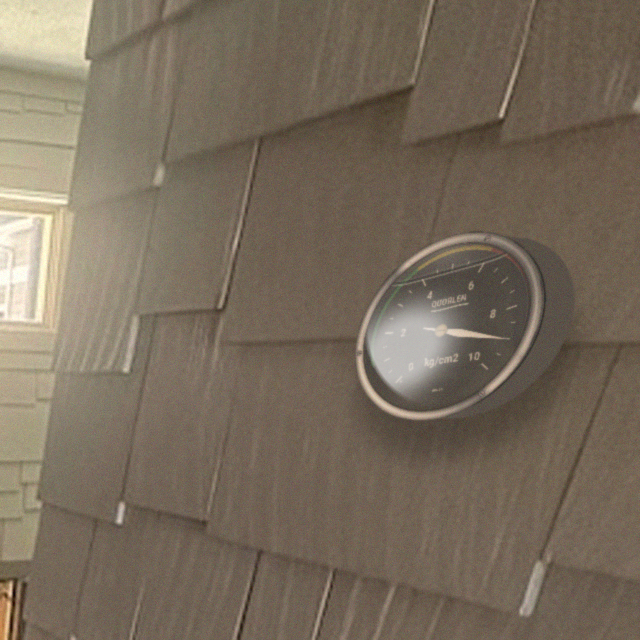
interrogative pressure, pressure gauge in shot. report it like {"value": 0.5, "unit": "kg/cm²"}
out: {"value": 9, "unit": "kg/cm²"}
